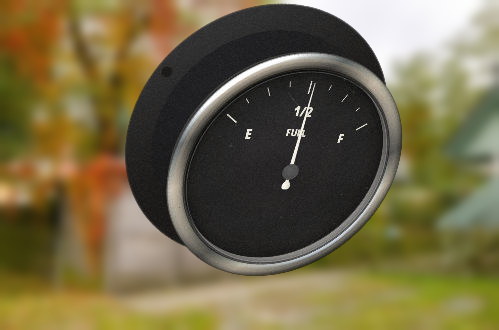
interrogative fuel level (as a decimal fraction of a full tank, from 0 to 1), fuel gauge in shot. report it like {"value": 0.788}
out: {"value": 0.5}
